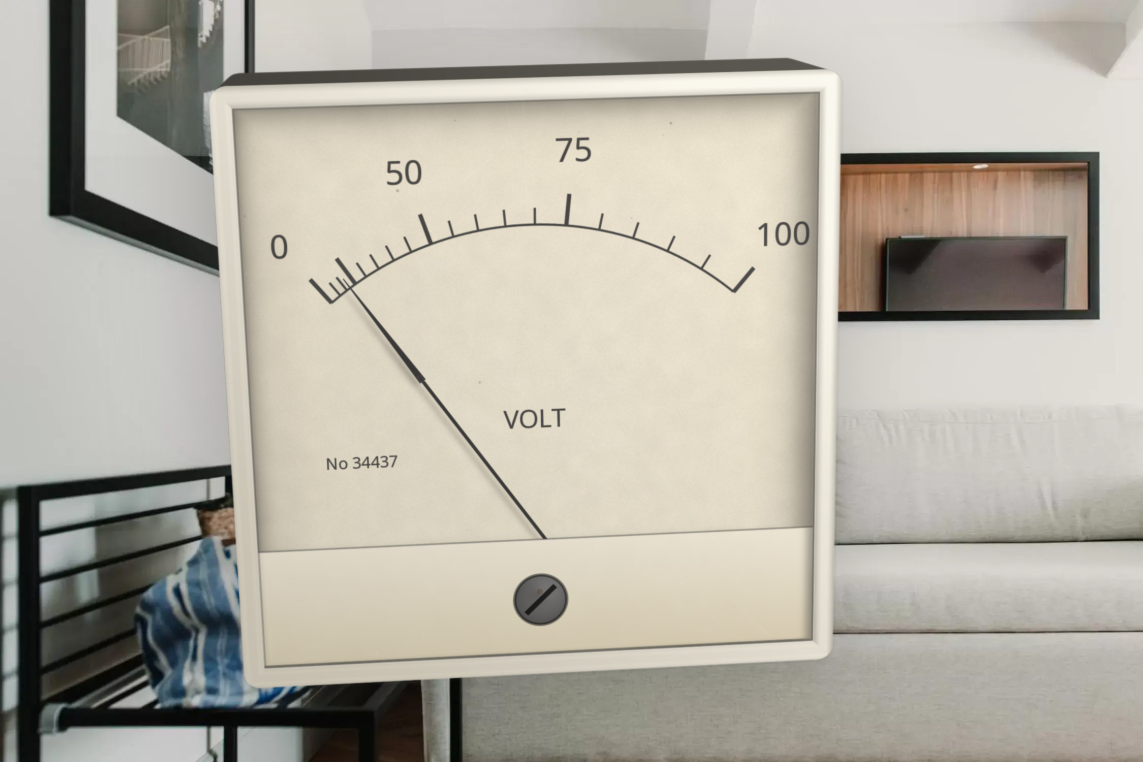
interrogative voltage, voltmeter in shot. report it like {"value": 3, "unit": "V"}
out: {"value": 22.5, "unit": "V"}
